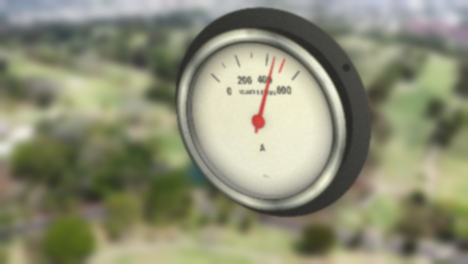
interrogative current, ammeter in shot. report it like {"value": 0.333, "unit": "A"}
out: {"value": 450, "unit": "A"}
